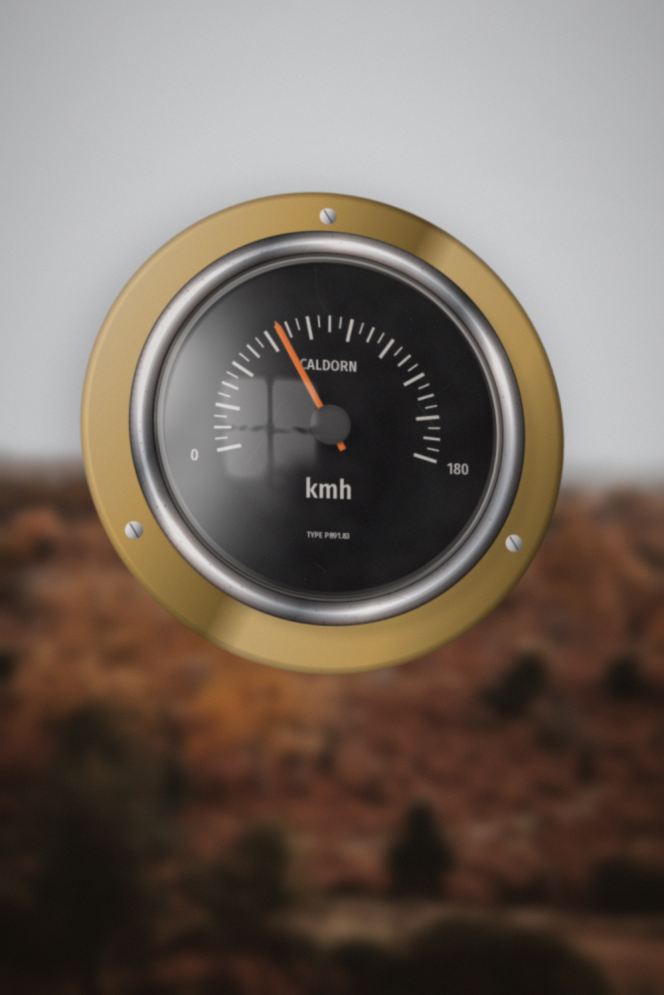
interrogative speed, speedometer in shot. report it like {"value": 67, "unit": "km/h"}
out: {"value": 65, "unit": "km/h"}
